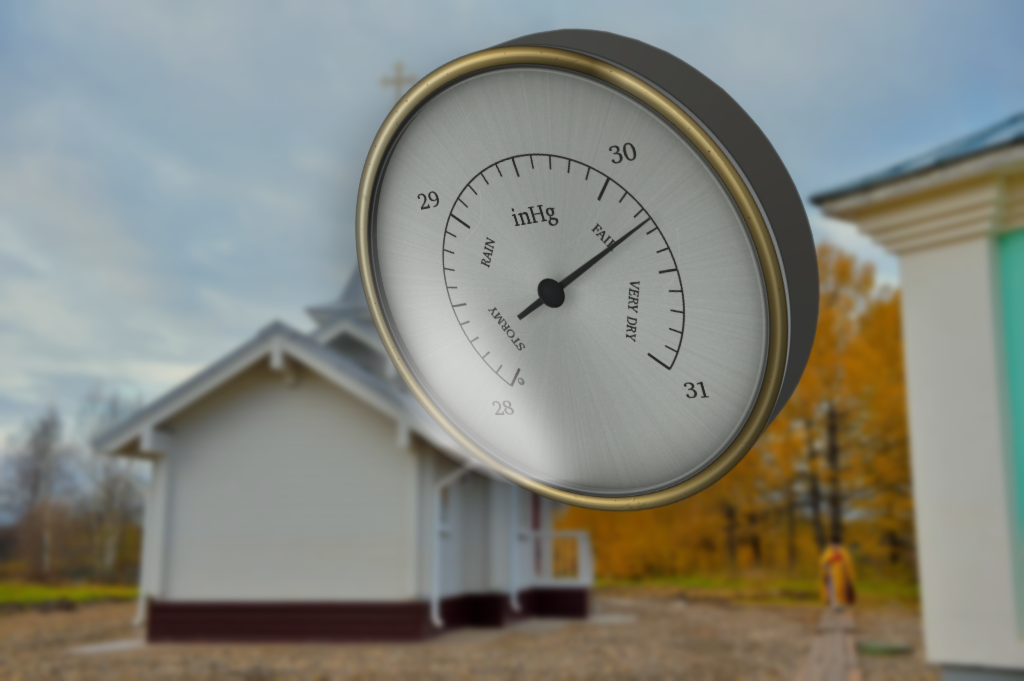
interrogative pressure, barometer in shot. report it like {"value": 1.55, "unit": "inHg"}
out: {"value": 30.25, "unit": "inHg"}
